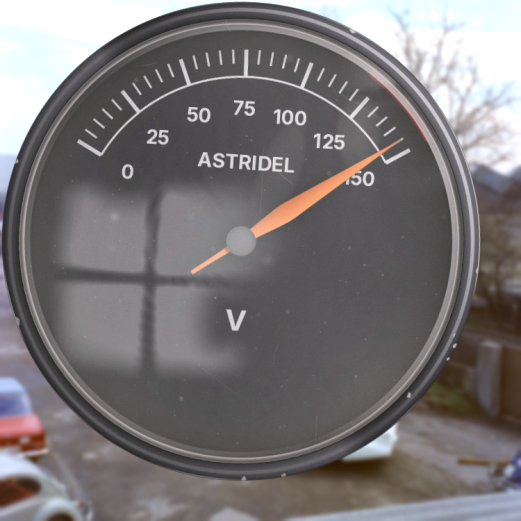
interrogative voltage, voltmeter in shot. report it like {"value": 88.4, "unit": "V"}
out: {"value": 145, "unit": "V"}
